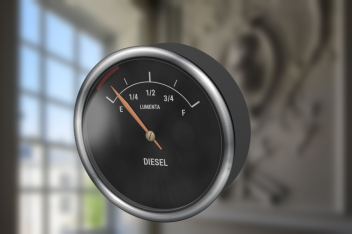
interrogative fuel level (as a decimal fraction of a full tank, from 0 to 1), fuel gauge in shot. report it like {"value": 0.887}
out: {"value": 0.125}
